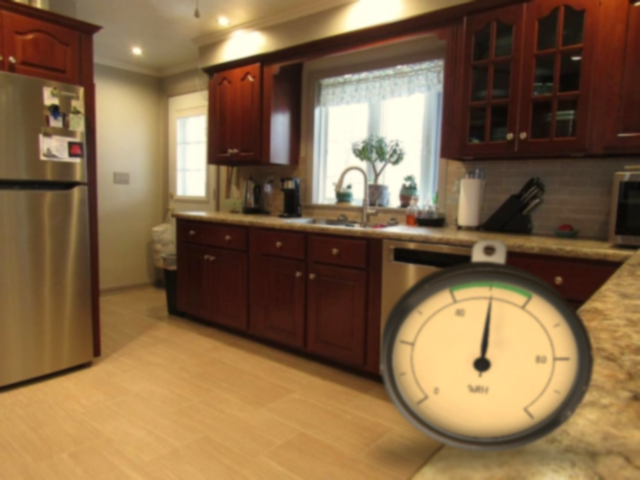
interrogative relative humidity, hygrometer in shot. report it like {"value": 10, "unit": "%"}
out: {"value": 50, "unit": "%"}
